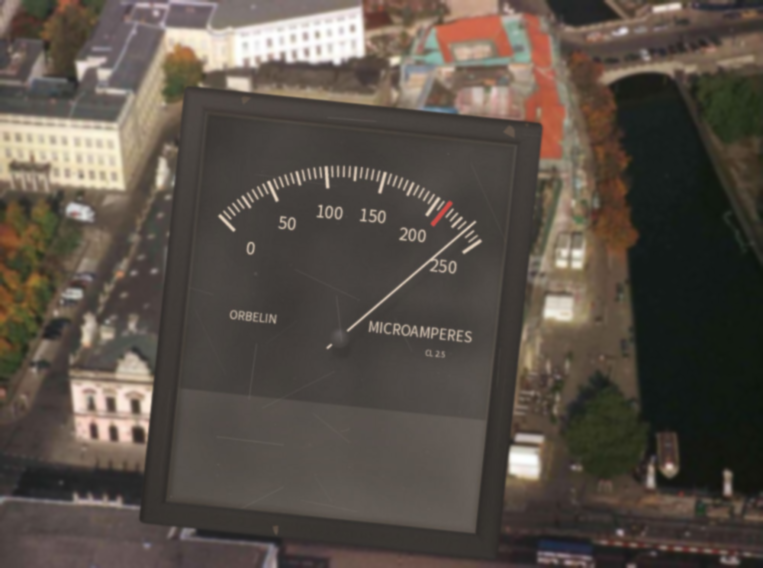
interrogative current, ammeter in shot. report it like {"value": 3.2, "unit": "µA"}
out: {"value": 235, "unit": "µA"}
